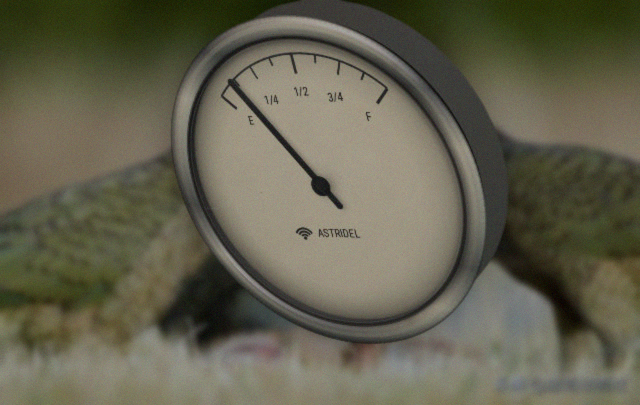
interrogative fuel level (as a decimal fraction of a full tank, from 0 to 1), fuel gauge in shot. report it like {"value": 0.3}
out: {"value": 0.125}
